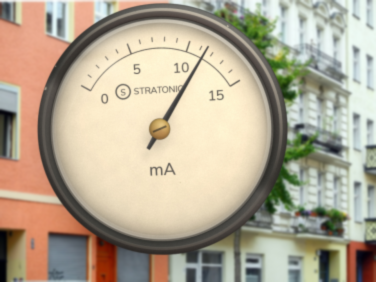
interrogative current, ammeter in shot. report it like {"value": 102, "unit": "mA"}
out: {"value": 11.5, "unit": "mA"}
